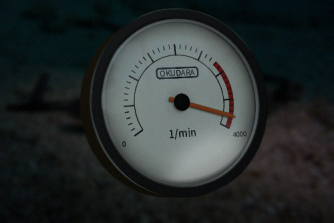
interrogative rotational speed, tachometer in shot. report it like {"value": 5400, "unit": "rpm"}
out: {"value": 3800, "unit": "rpm"}
